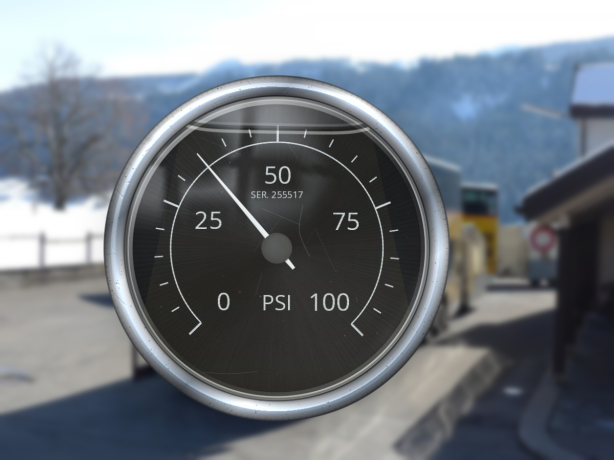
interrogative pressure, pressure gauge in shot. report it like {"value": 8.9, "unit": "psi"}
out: {"value": 35, "unit": "psi"}
